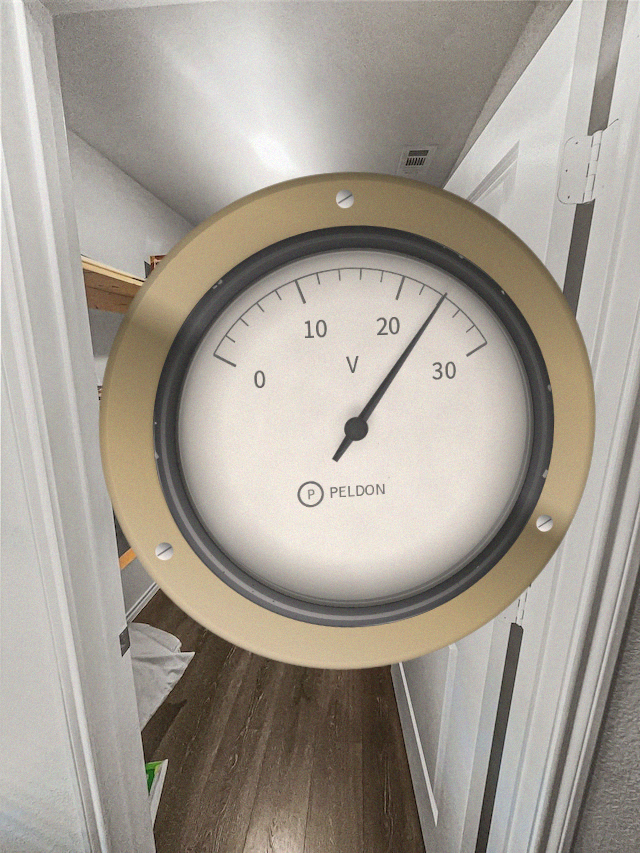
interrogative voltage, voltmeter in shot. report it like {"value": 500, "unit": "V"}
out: {"value": 24, "unit": "V"}
